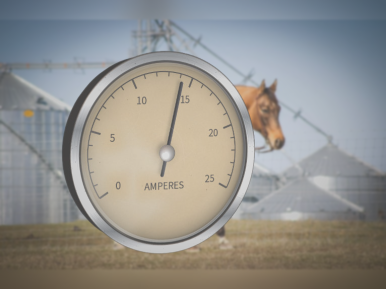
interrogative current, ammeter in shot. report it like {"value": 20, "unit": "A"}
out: {"value": 14, "unit": "A"}
